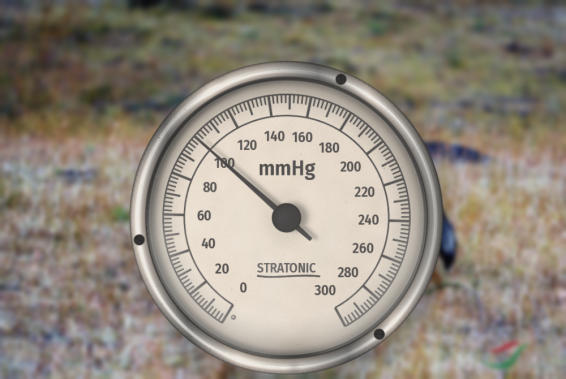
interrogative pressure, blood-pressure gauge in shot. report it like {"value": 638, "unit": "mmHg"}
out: {"value": 100, "unit": "mmHg"}
